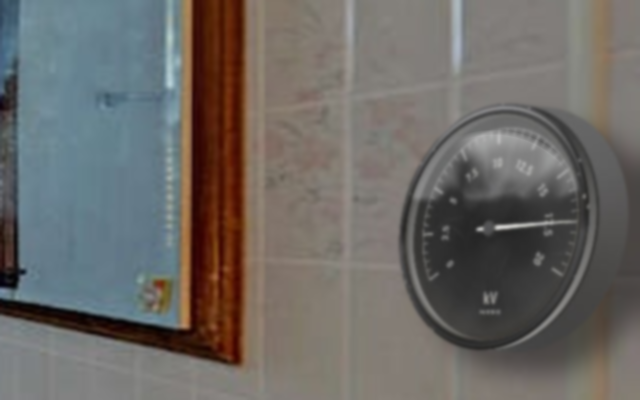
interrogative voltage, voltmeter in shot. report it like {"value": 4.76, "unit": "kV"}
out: {"value": 17.5, "unit": "kV"}
